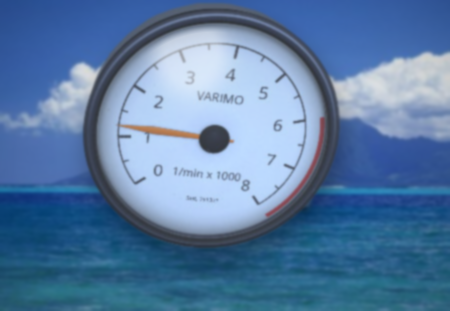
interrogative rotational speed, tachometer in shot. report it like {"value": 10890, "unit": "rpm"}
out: {"value": 1250, "unit": "rpm"}
